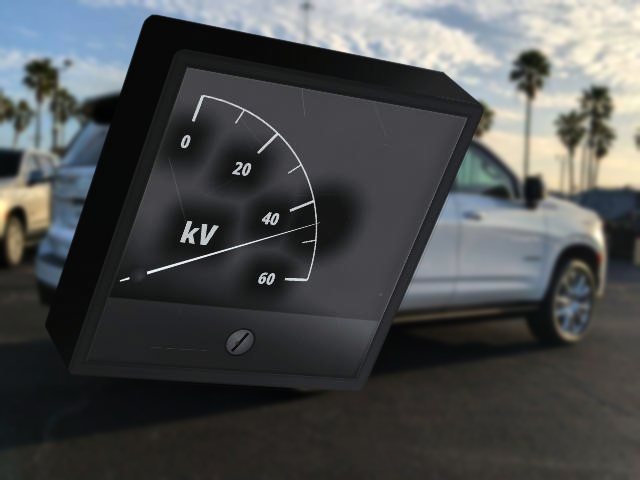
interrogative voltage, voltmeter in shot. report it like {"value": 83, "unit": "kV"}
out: {"value": 45, "unit": "kV"}
